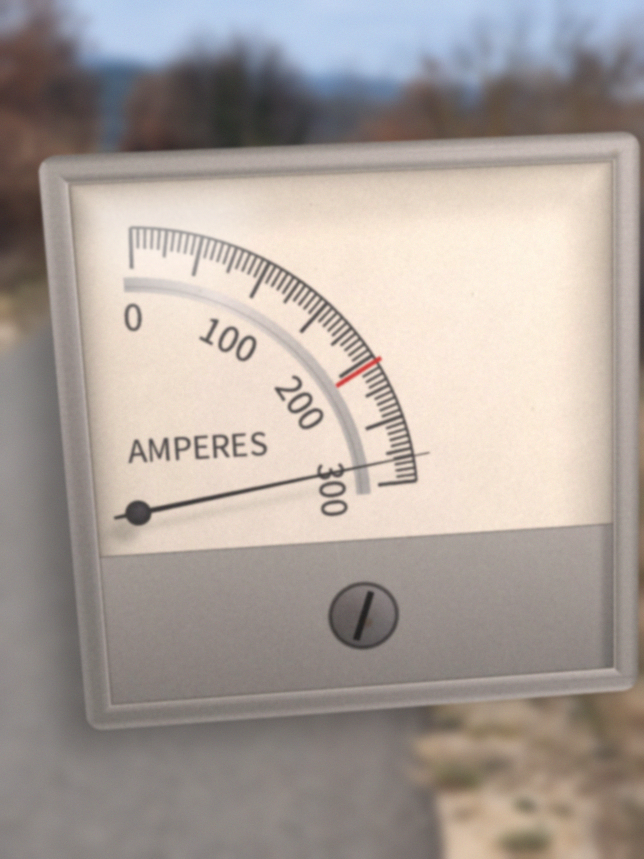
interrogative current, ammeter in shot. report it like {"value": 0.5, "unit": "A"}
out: {"value": 280, "unit": "A"}
